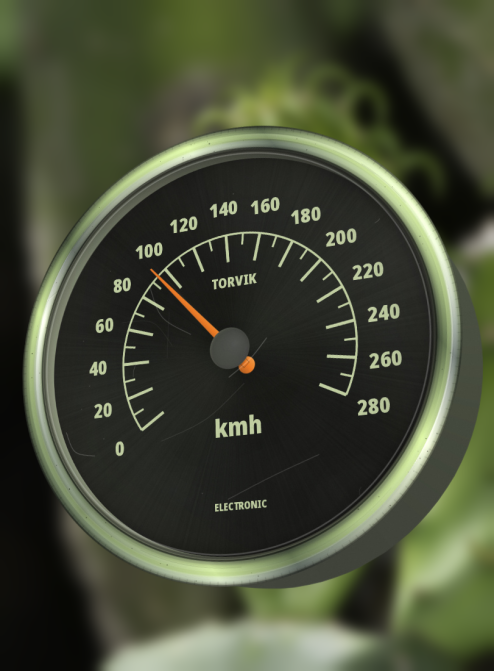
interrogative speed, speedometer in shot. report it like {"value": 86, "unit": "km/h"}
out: {"value": 95, "unit": "km/h"}
